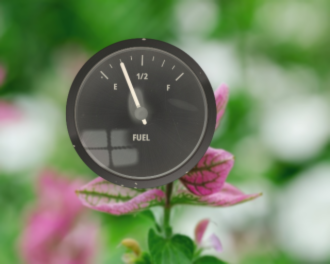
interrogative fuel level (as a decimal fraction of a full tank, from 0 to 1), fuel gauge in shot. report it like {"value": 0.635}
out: {"value": 0.25}
